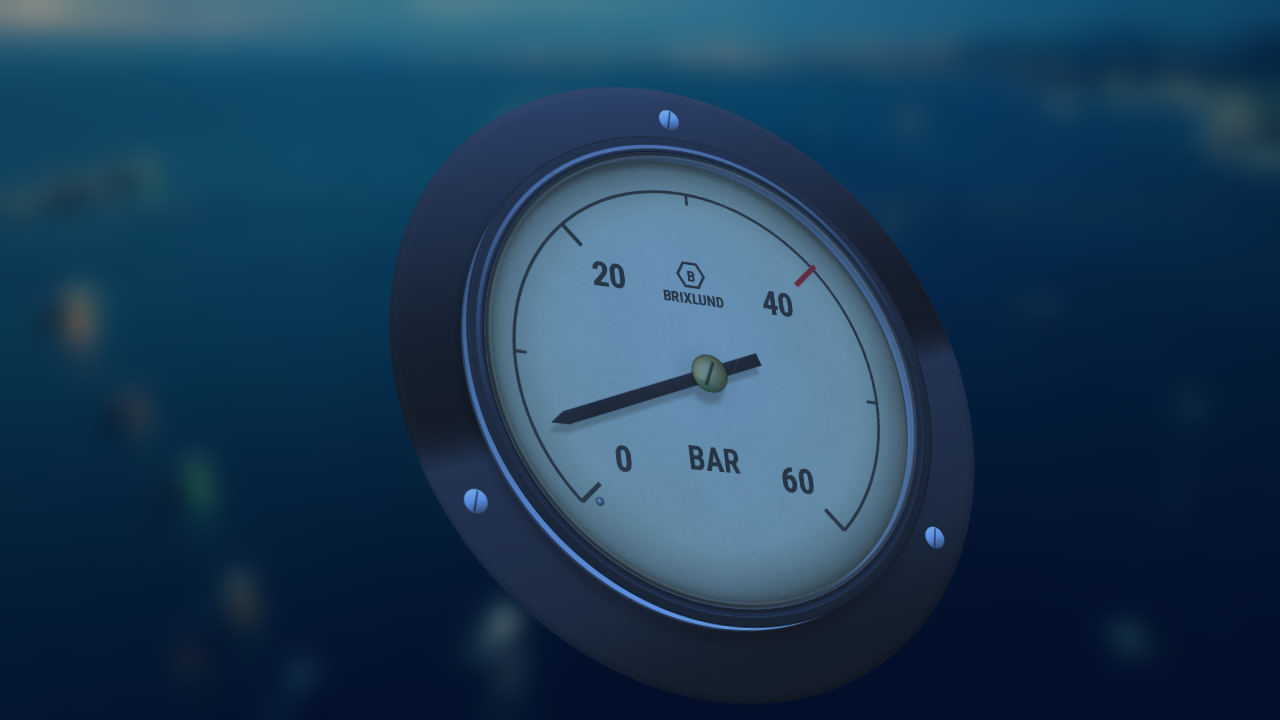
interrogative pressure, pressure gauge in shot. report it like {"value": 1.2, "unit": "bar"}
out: {"value": 5, "unit": "bar"}
